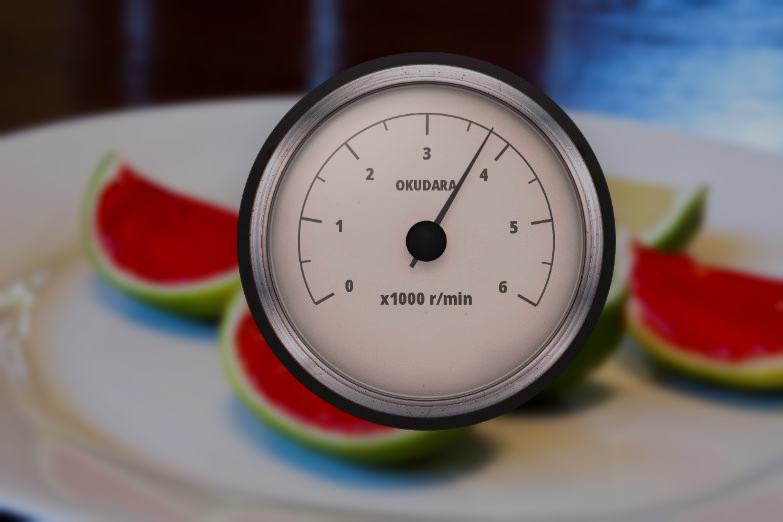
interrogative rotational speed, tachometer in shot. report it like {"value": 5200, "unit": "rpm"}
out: {"value": 3750, "unit": "rpm"}
